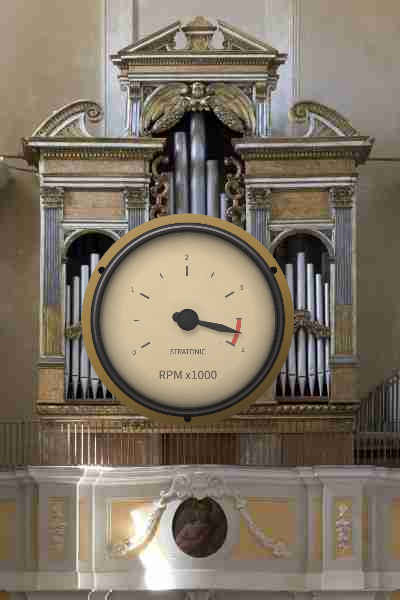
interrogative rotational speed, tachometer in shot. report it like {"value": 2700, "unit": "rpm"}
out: {"value": 3750, "unit": "rpm"}
